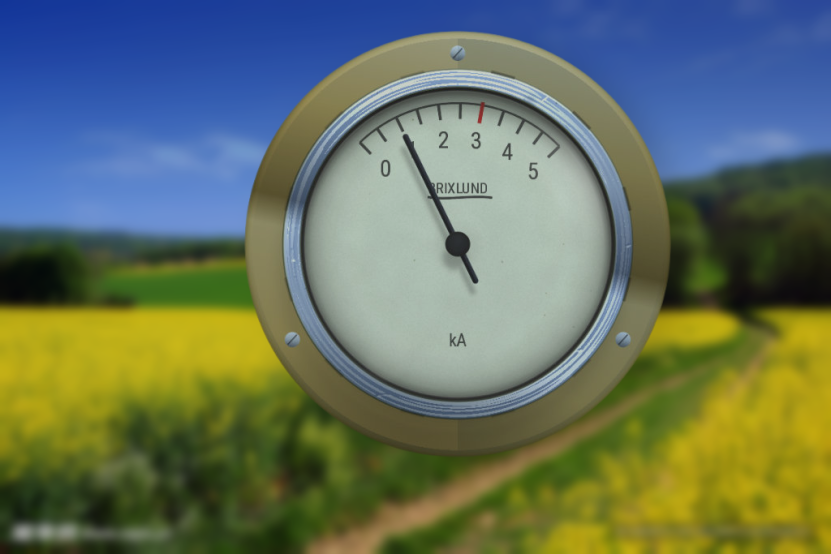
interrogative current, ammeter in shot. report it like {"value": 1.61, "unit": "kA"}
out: {"value": 1, "unit": "kA"}
